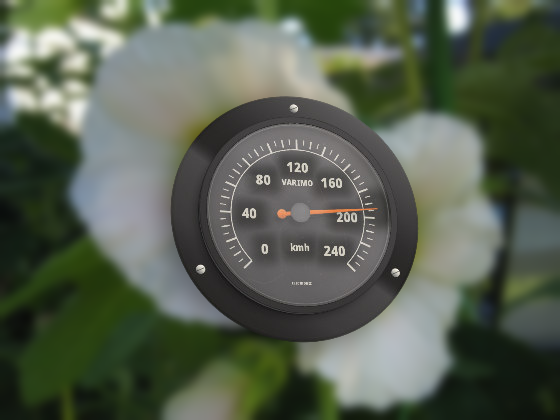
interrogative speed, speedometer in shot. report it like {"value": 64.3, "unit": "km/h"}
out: {"value": 195, "unit": "km/h"}
